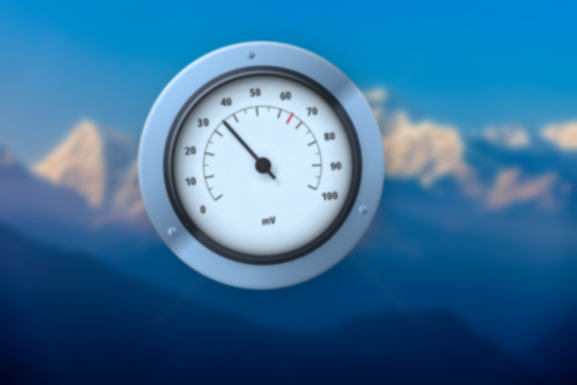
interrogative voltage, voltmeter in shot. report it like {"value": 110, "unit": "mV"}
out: {"value": 35, "unit": "mV"}
